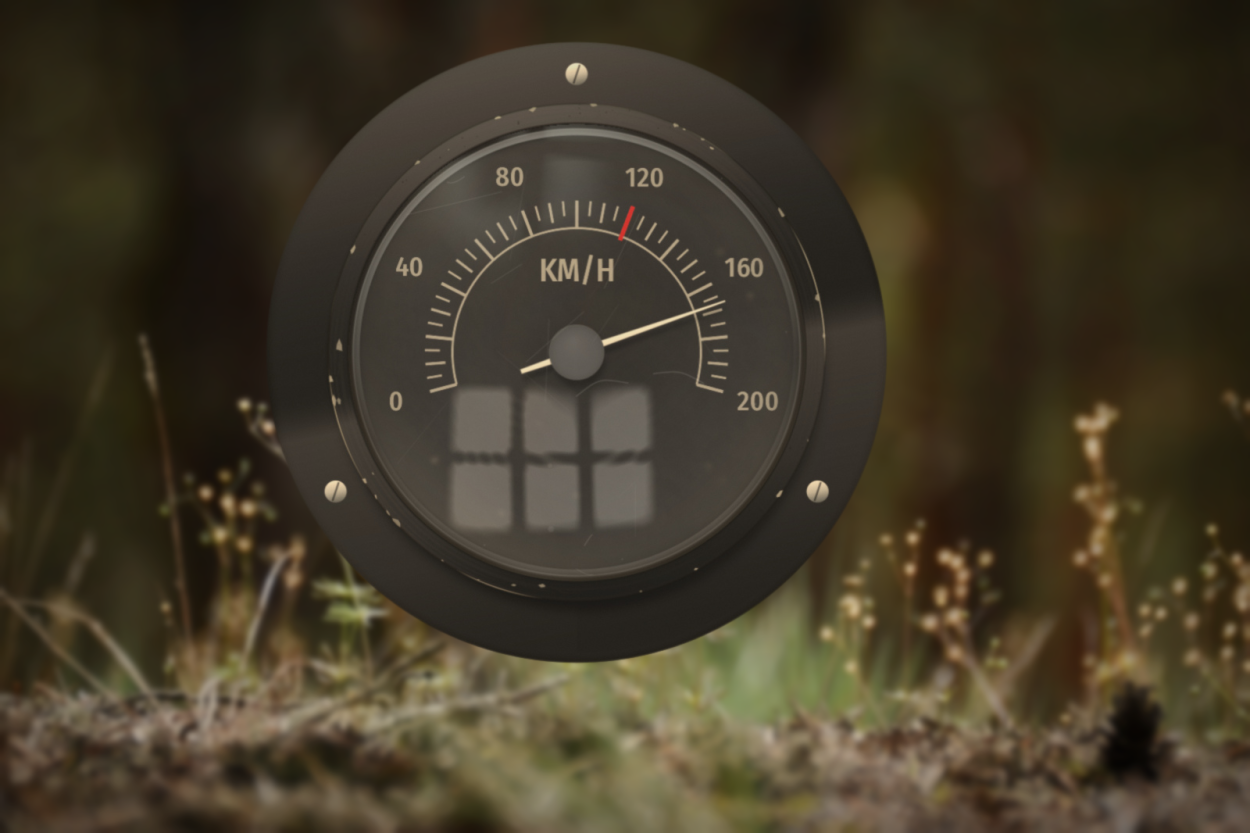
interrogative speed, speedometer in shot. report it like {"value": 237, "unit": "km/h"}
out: {"value": 167.5, "unit": "km/h"}
